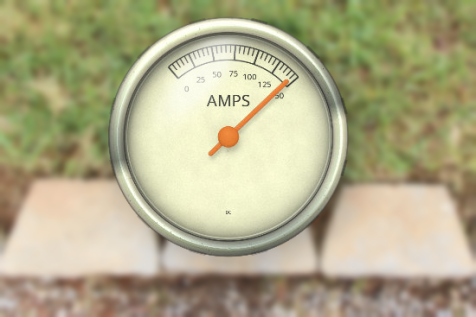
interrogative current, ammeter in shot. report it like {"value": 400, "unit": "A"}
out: {"value": 145, "unit": "A"}
